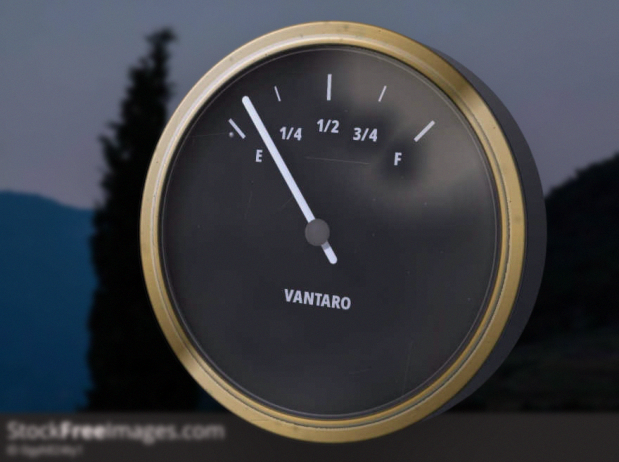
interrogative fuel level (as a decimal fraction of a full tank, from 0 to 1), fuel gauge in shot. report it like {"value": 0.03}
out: {"value": 0.125}
